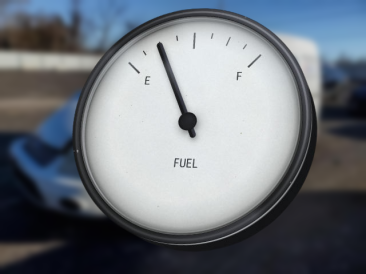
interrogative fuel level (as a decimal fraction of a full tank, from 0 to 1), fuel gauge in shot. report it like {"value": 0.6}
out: {"value": 0.25}
